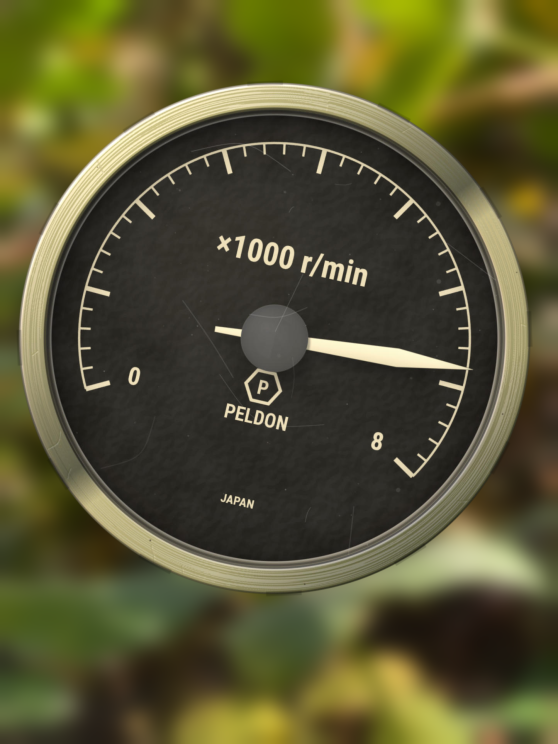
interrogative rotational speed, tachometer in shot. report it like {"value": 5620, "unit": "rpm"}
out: {"value": 6800, "unit": "rpm"}
